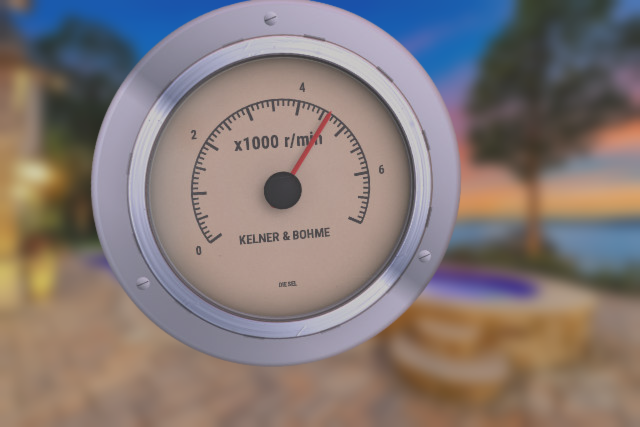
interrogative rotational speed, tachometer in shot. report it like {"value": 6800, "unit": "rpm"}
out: {"value": 4600, "unit": "rpm"}
